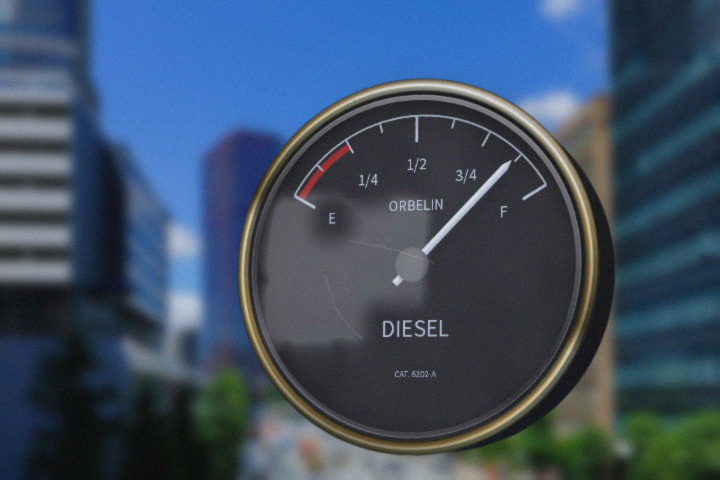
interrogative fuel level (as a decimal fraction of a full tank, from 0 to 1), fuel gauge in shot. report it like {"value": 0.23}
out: {"value": 0.875}
